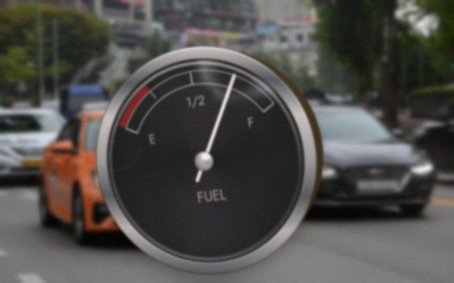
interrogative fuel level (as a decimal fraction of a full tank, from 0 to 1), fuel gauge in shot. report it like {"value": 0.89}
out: {"value": 0.75}
